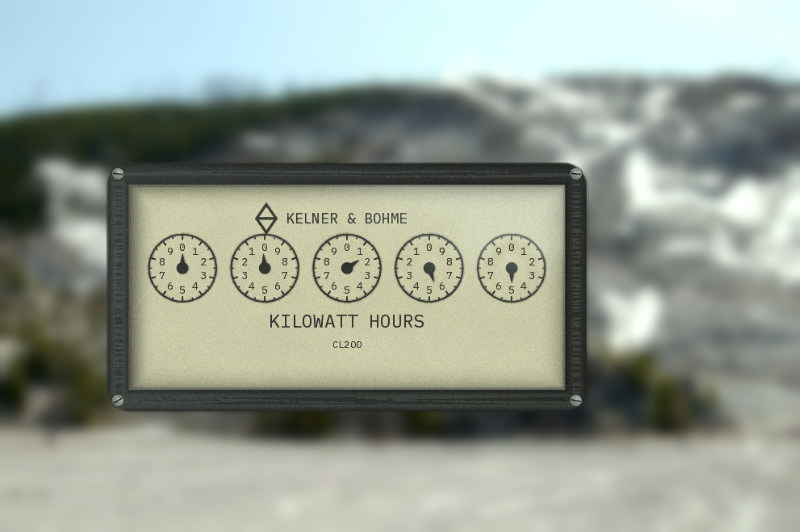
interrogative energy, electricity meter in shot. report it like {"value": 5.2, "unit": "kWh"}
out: {"value": 155, "unit": "kWh"}
